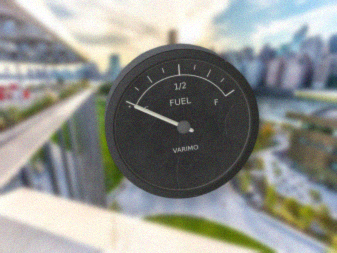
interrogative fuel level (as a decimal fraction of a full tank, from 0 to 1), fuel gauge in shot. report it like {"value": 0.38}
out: {"value": 0}
